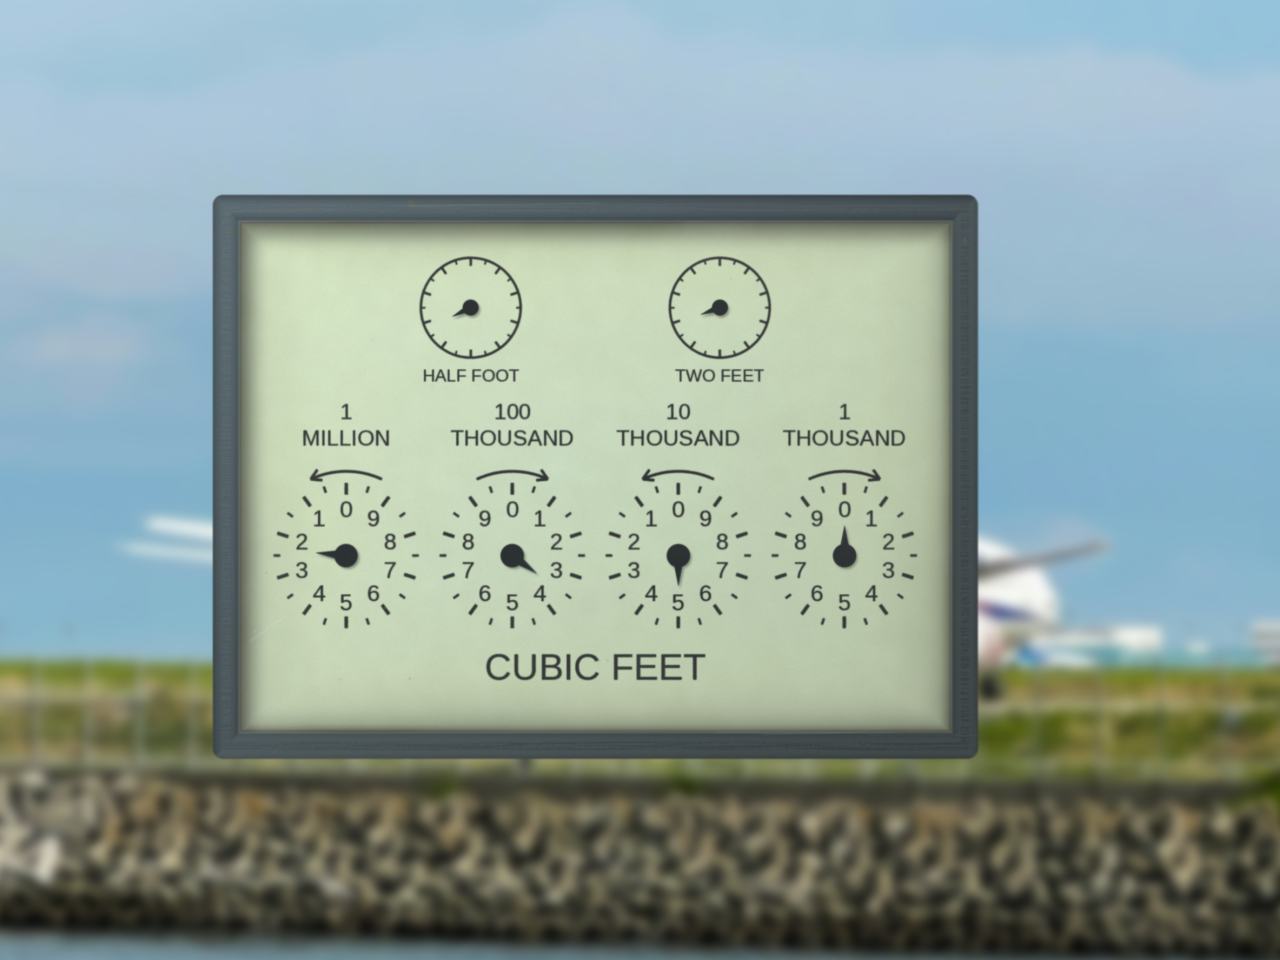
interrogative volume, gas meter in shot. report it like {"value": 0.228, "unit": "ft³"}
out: {"value": 235000, "unit": "ft³"}
